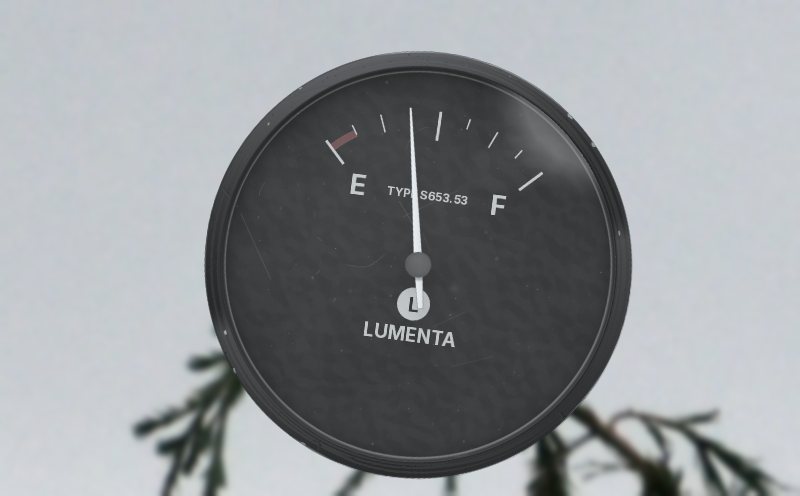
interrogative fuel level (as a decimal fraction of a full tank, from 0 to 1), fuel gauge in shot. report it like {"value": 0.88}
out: {"value": 0.375}
